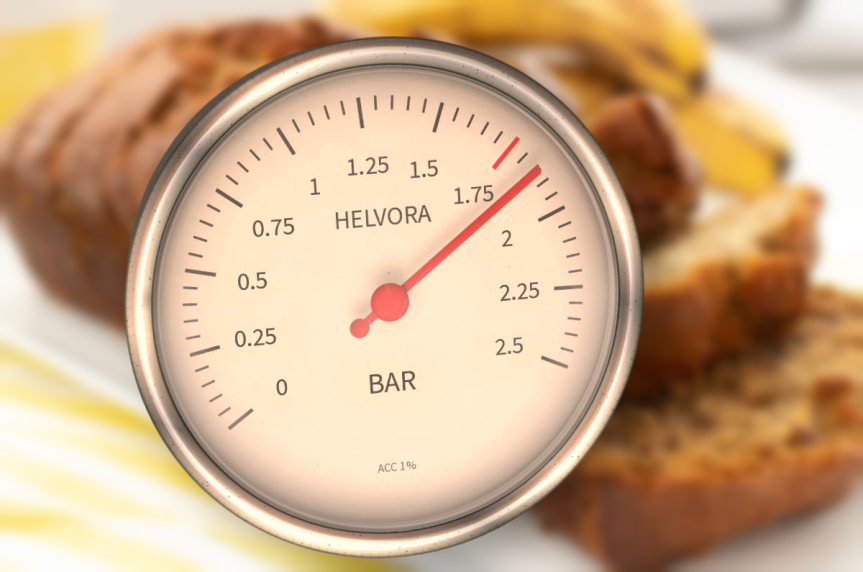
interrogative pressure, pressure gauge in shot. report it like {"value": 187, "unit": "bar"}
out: {"value": 1.85, "unit": "bar"}
